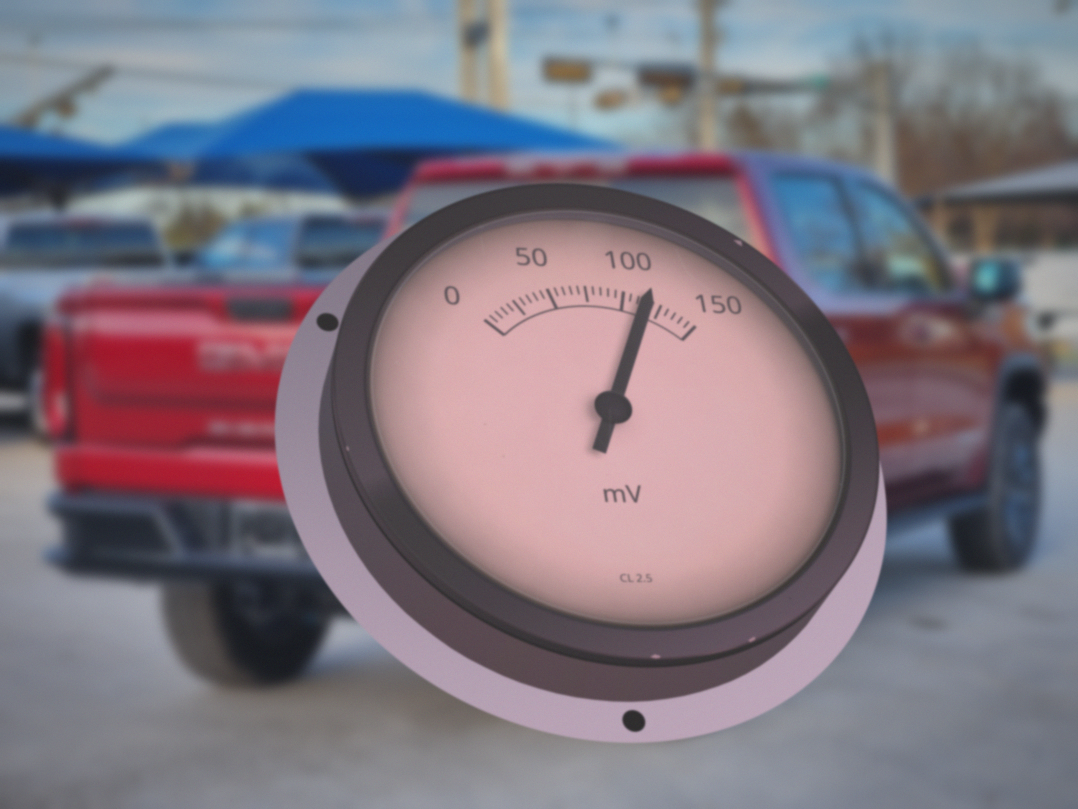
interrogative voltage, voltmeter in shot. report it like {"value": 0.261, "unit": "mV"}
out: {"value": 115, "unit": "mV"}
